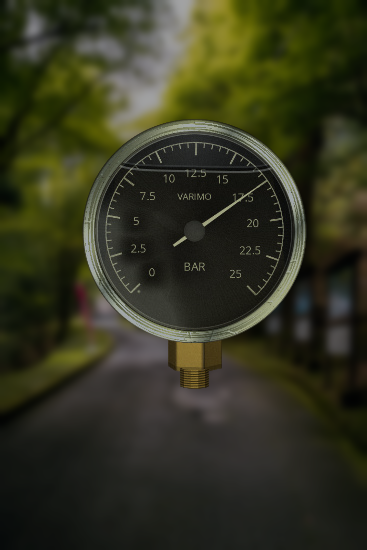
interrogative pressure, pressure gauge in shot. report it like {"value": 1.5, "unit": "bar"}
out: {"value": 17.5, "unit": "bar"}
